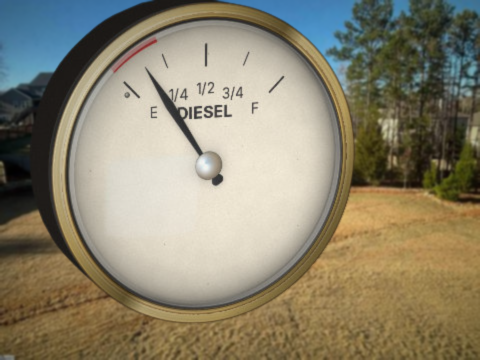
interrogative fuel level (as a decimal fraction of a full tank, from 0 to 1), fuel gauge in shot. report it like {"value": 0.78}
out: {"value": 0.125}
